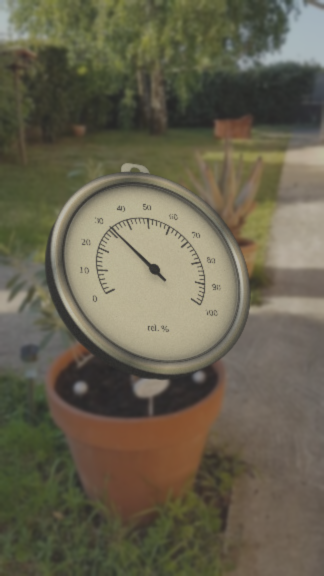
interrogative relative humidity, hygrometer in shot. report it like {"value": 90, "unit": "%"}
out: {"value": 30, "unit": "%"}
